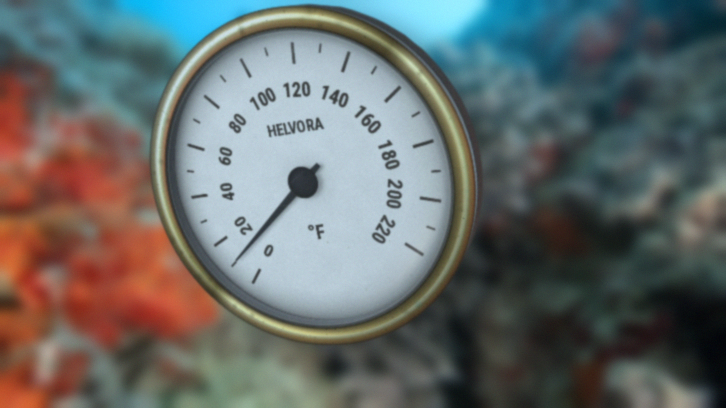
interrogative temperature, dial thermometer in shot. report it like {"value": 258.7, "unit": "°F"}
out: {"value": 10, "unit": "°F"}
